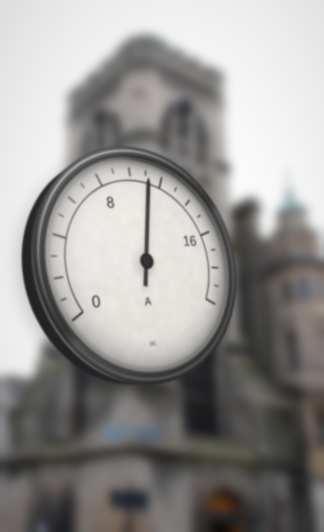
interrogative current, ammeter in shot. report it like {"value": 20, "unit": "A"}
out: {"value": 11, "unit": "A"}
